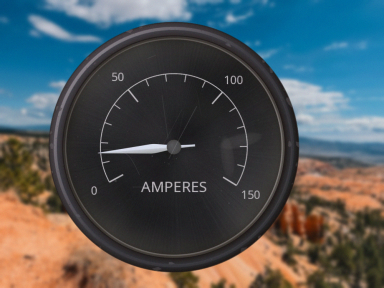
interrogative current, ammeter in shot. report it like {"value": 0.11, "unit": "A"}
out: {"value": 15, "unit": "A"}
